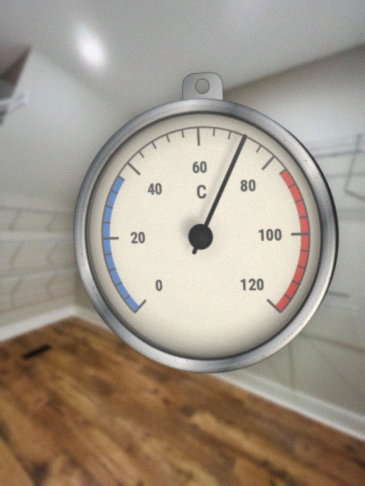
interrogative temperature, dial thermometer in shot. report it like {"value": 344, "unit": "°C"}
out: {"value": 72, "unit": "°C"}
